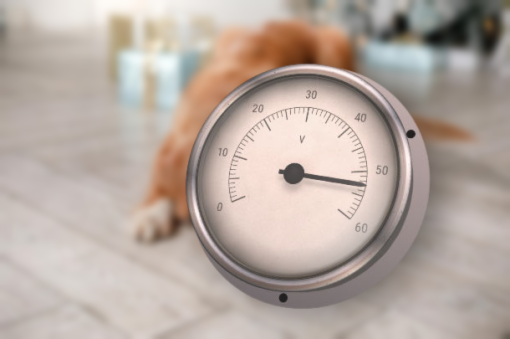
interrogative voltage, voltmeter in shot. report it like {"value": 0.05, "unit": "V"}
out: {"value": 53, "unit": "V"}
